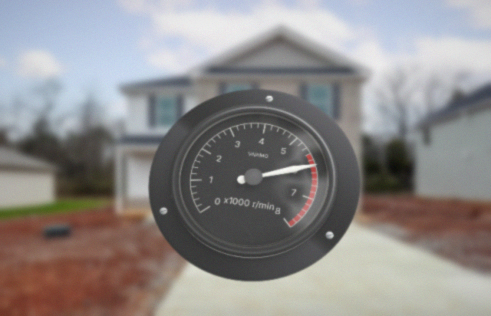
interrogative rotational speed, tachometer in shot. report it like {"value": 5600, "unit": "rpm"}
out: {"value": 6000, "unit": "rpm"}
